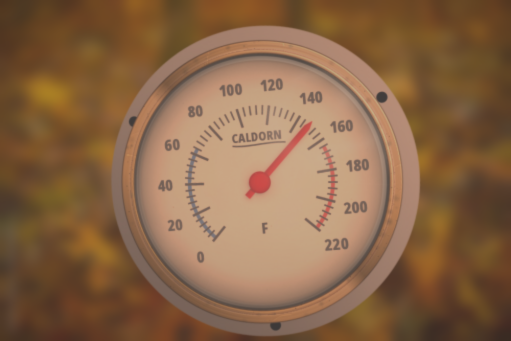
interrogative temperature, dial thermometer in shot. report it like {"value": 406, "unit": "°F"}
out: {"value": 148, "unit": "°F"}
